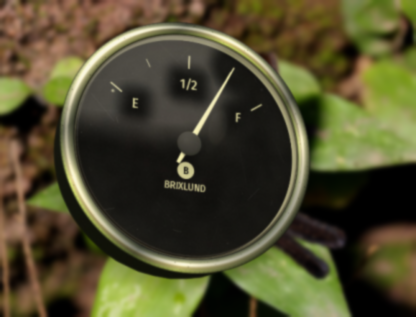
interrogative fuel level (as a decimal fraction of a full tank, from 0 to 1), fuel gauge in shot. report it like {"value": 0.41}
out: {"value": 0.75}
